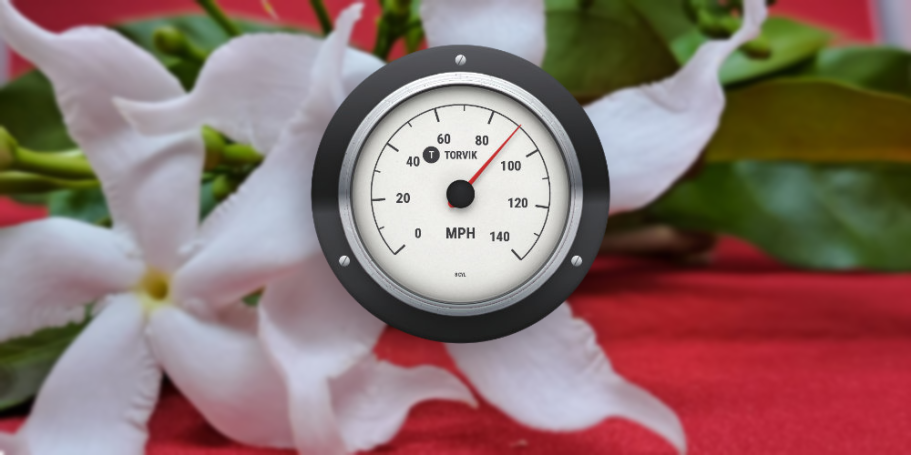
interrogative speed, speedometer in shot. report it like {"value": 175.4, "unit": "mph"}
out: {"value": 90, "unit": "mph"}
